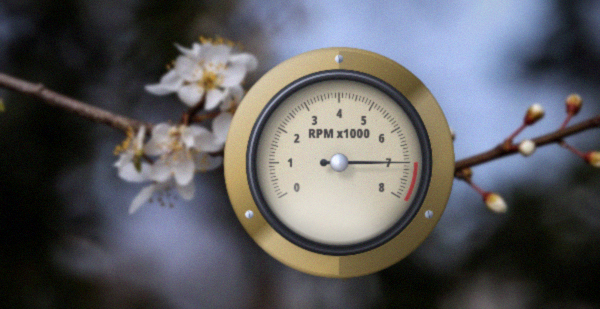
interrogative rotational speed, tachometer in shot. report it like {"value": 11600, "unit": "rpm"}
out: {"value": 7000, "unit": "rpm"}
